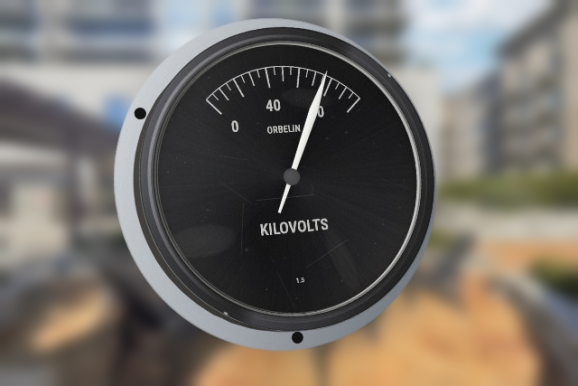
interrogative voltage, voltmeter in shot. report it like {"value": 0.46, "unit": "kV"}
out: {"value": 75, "unit": "kV"}
